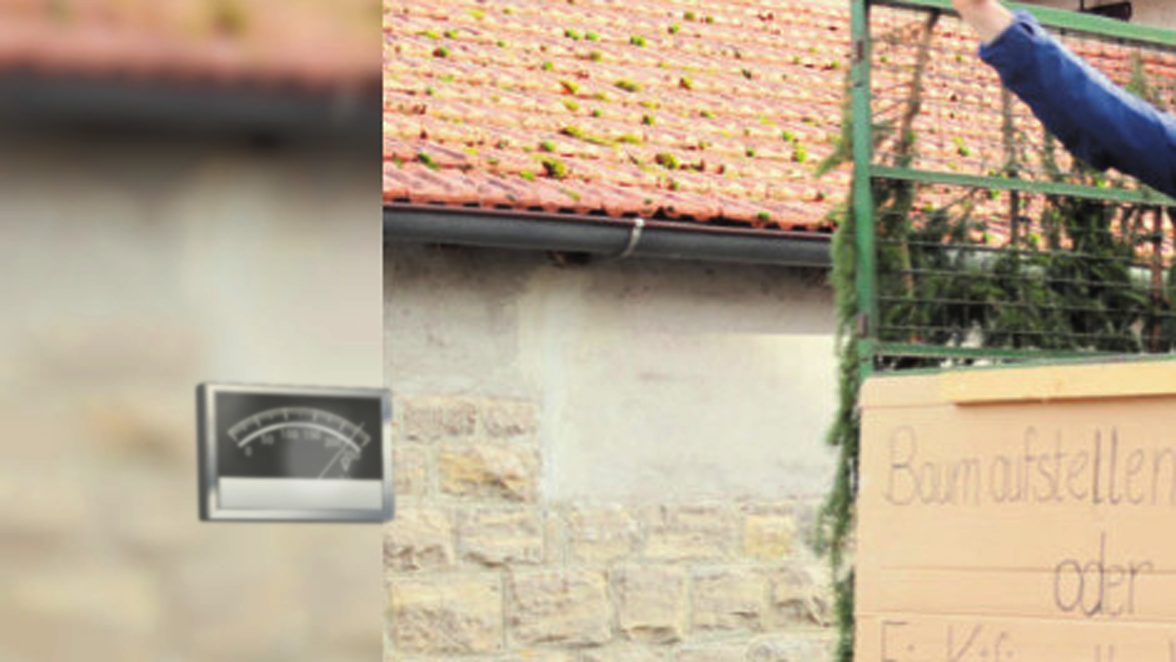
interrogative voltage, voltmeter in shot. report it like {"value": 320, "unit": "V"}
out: {"value": 225, "unit": "V"}
